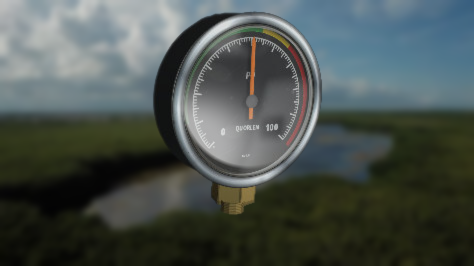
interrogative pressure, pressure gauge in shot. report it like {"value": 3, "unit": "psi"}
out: {"value": 50, "unit": "psi"}
